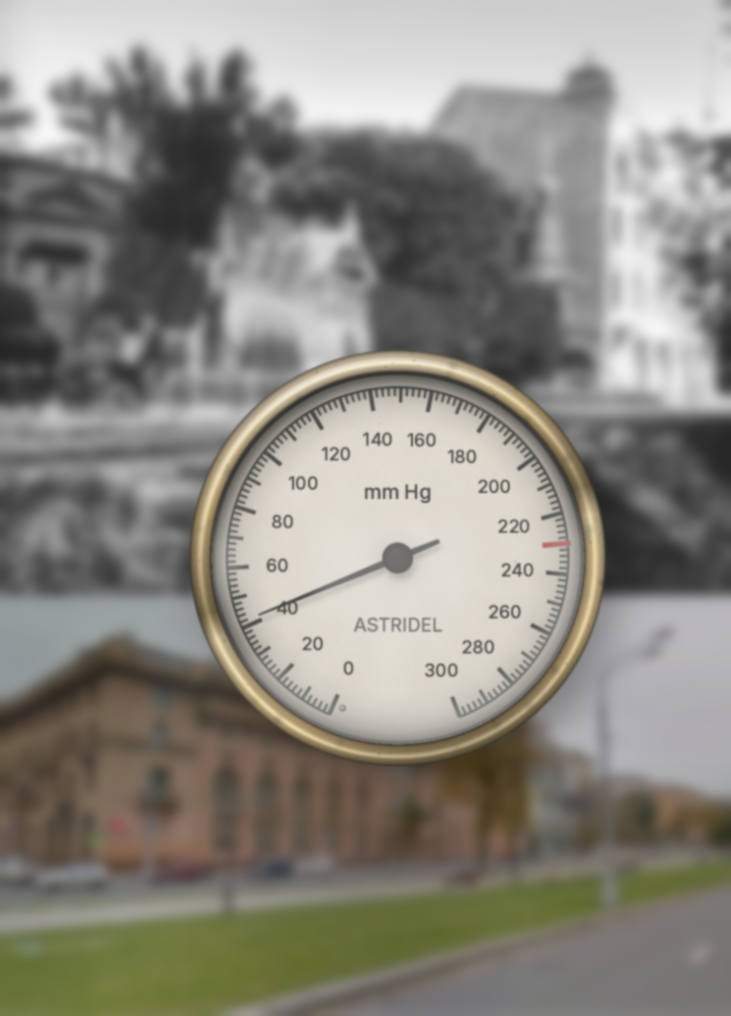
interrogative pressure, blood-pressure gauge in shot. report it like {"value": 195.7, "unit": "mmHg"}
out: {"value": 42, "unit": "mmHg"}
